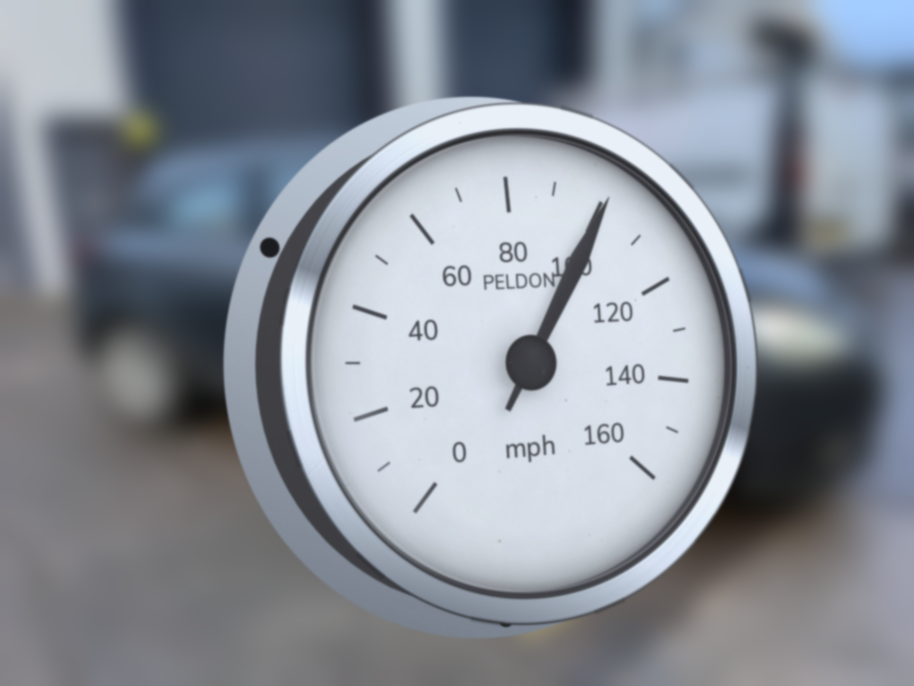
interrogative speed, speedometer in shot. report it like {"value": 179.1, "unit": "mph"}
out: {"value": 100, "unit": "mph"}
